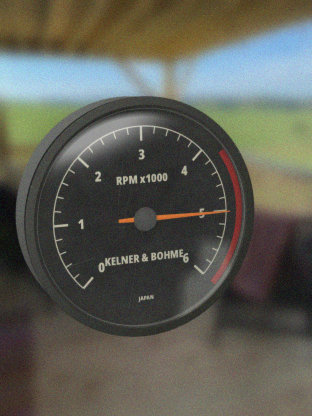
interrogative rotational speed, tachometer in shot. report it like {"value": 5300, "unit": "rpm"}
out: {"value": 5000, "unit": "rpm"}
